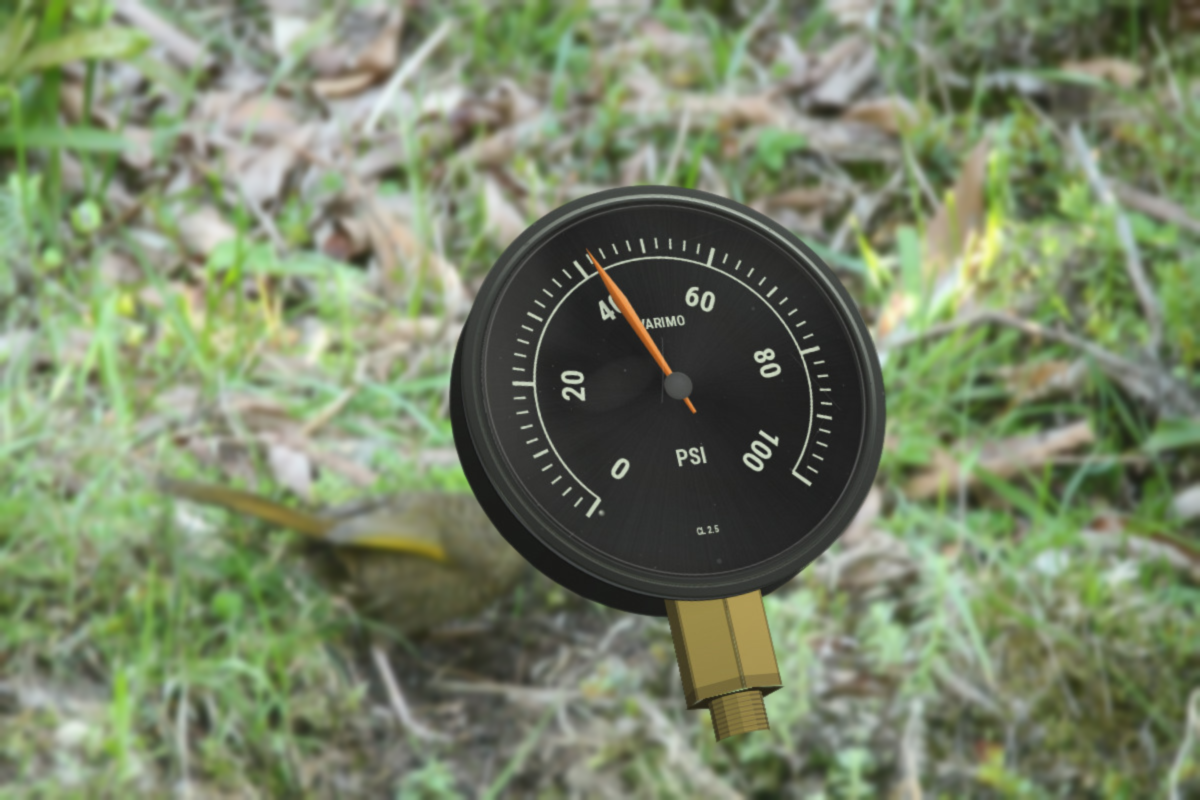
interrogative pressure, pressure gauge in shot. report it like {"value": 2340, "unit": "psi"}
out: {"value": 42, "unit": "psi"}
